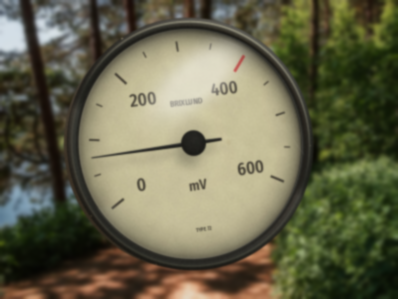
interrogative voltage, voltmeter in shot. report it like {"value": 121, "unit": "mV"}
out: {"value": 75, "unit": "mV"}
